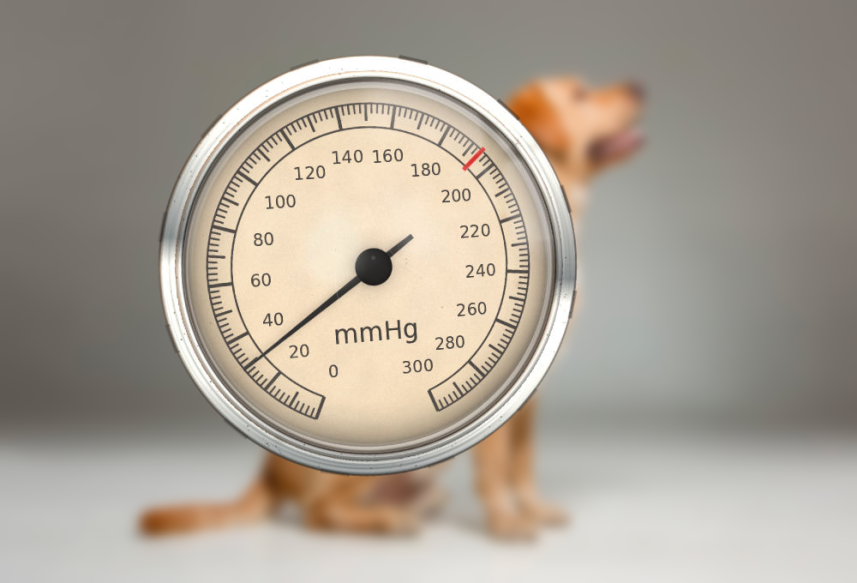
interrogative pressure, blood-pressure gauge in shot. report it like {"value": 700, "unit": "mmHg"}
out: {"value": 30, "unit": "mmHg"}
